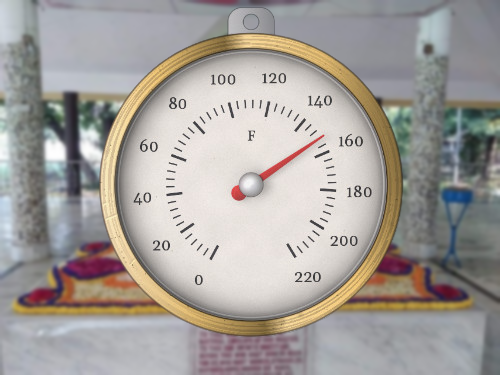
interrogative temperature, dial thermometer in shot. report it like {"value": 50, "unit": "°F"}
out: {"value": 152, "unit": "°F"}
